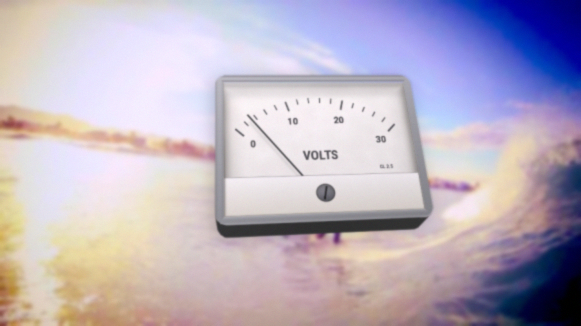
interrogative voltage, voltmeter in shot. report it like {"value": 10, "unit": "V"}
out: {"value": 3, "unit": "V"}
